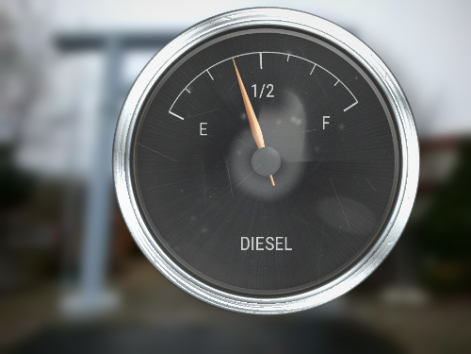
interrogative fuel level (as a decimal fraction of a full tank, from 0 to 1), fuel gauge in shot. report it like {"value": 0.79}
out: {"value": 0.375}
